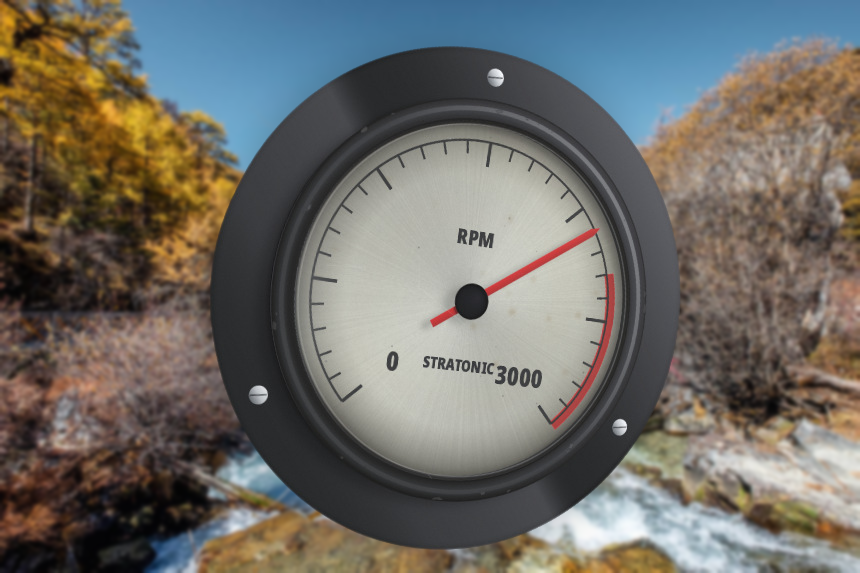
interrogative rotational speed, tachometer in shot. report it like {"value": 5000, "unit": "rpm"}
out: {"value": 2100, "unit": "rpm"}
